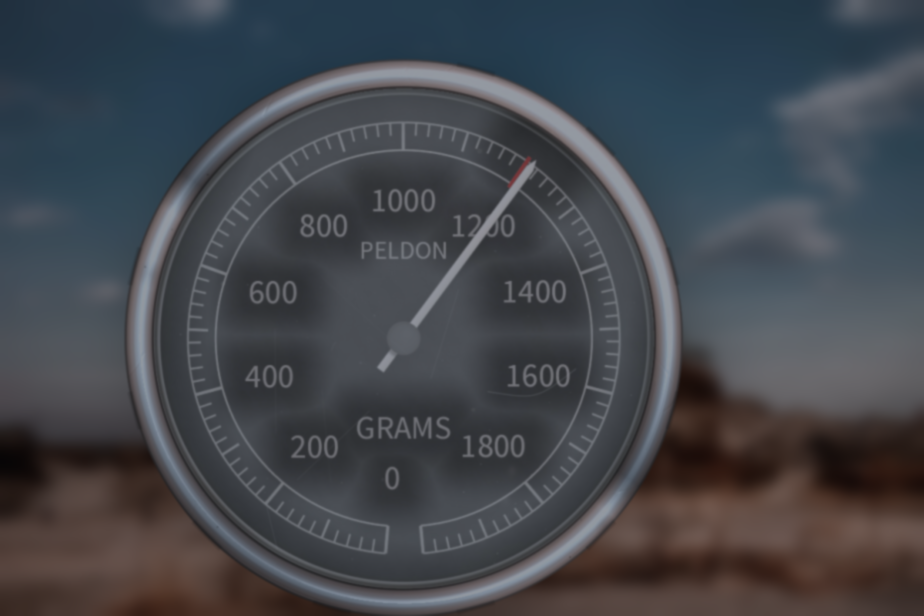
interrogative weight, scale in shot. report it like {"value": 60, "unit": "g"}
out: {"value": 1210, "unit": "g"}
